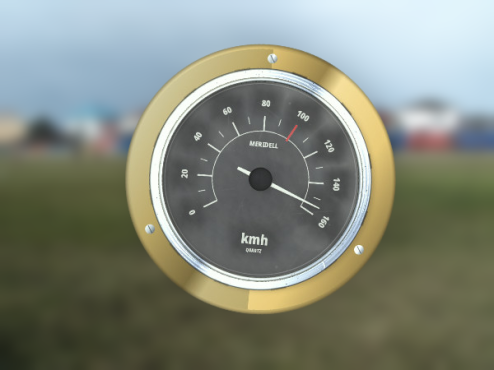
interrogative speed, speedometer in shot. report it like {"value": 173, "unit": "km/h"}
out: {"value": 155, "unit": "km/h"}
